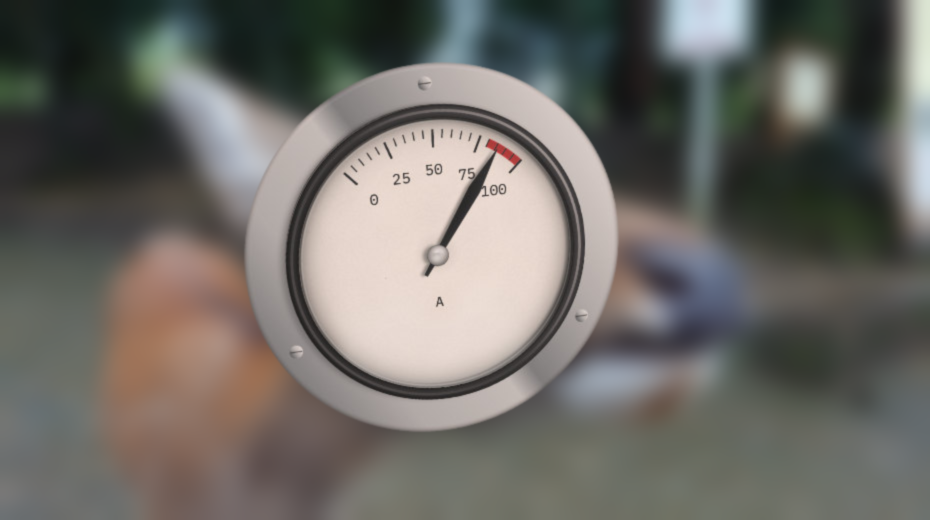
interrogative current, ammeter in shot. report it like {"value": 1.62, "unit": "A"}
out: {"value": 85, "unit": "A"}
